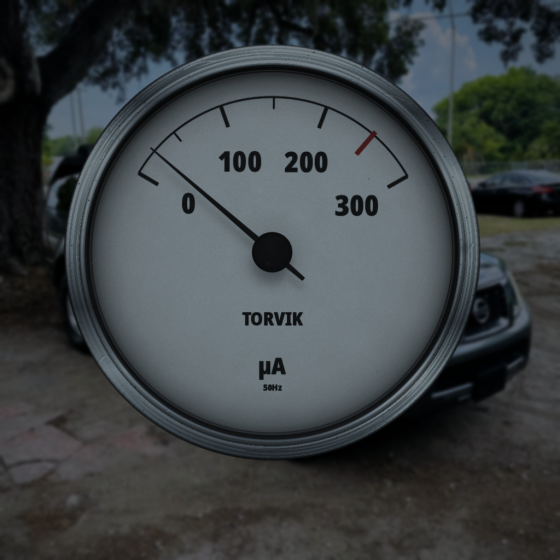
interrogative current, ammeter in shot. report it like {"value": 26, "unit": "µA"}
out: {"value": 25, "unit": "µA"}
